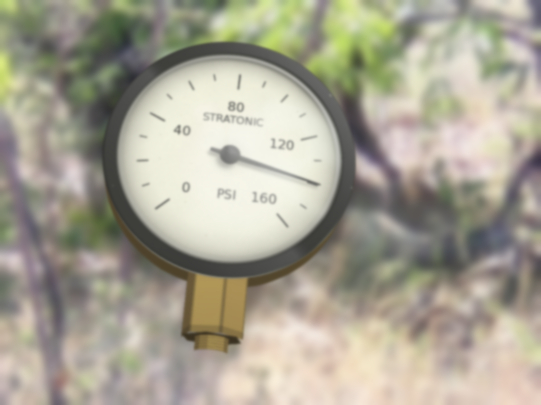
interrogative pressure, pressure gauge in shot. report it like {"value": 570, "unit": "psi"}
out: {"value": 140, "unit": "psi"}
